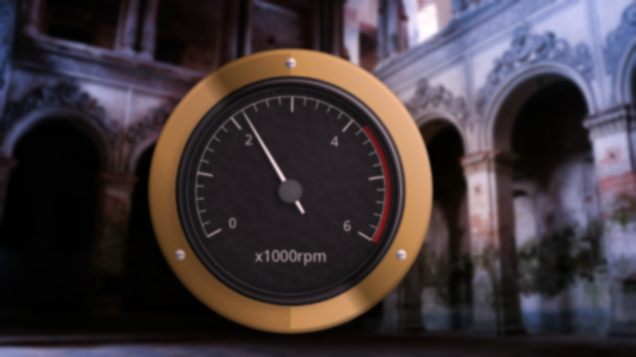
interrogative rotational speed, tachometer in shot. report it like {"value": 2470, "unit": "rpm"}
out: {"value": 2200, "unit": "rpm"}
